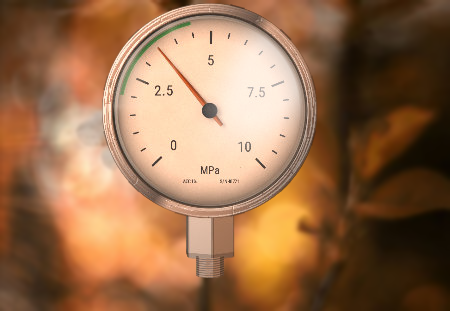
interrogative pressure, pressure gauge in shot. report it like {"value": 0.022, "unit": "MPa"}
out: {"value": 3.5, "unit": "MPa"}
